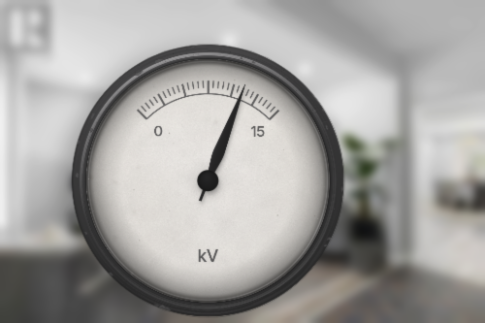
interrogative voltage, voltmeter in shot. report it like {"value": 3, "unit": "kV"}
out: {"value": 11, "unit": "kV"}
